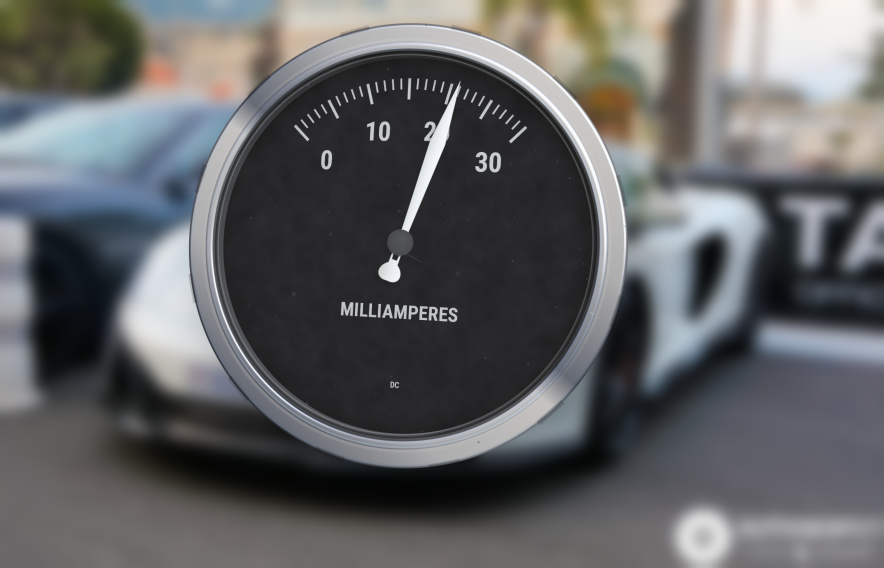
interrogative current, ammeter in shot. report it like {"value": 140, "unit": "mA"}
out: {"value": 21, "unit": "mA"}
